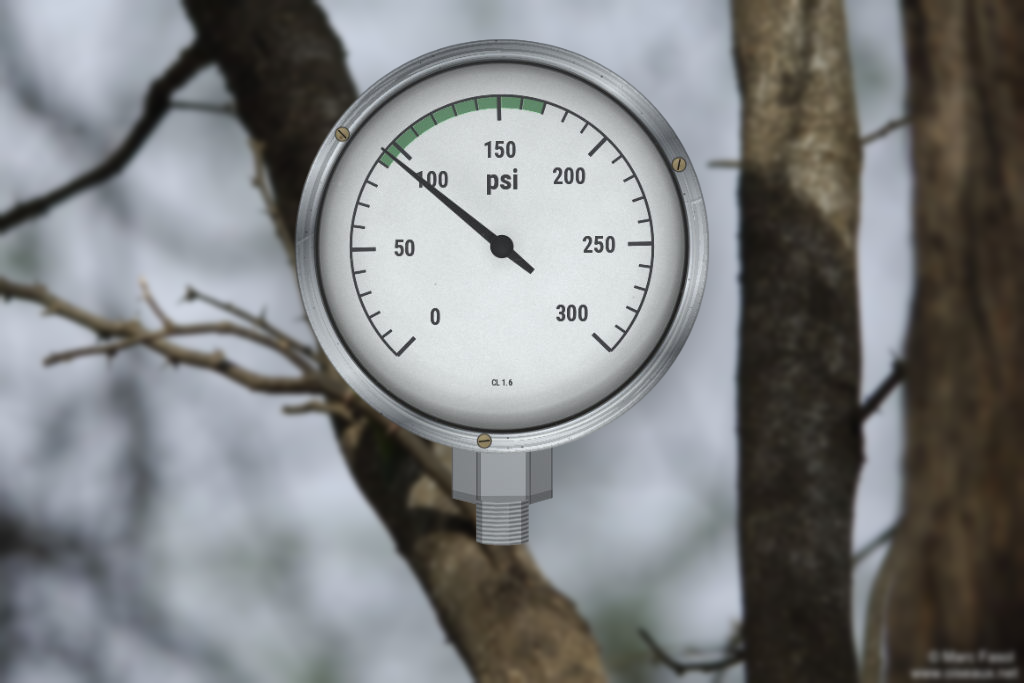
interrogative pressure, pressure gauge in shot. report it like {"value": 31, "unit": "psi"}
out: {"value": 95, "unit": "psi"}
